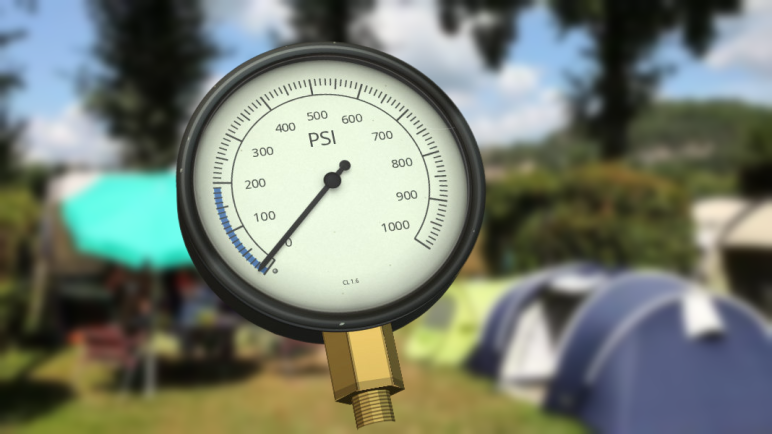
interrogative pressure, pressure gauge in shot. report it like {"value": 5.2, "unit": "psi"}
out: {"value": 10, "unit": "psi"}
